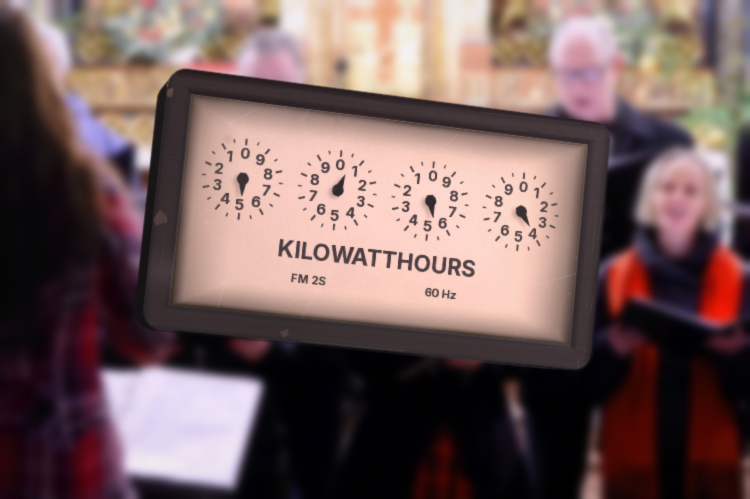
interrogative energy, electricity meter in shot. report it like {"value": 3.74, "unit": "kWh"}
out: {"value": 5054, "unit": "kWh"}
